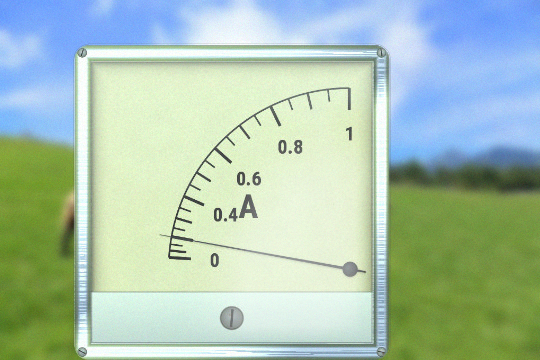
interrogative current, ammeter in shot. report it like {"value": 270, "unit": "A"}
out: {"value": 0.2, "unit": "A"}
